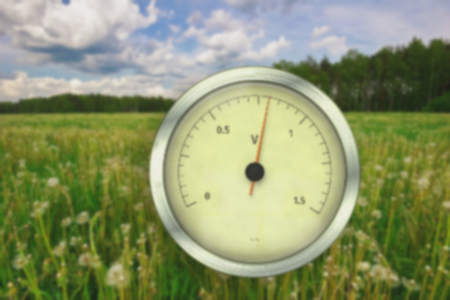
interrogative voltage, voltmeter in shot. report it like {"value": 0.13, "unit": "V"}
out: {"value": 0.8, "unit": "V"}
